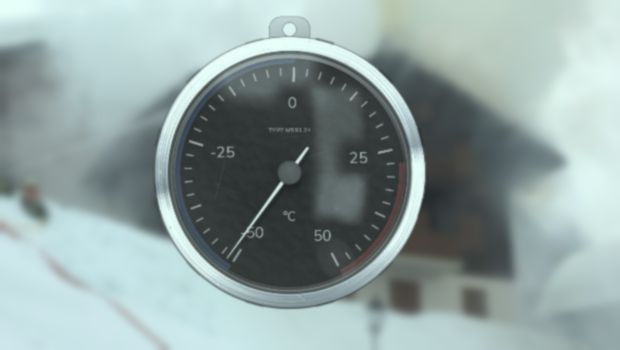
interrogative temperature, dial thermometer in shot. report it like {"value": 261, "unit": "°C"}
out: {"value": -48.75, "unit": "°C"}
